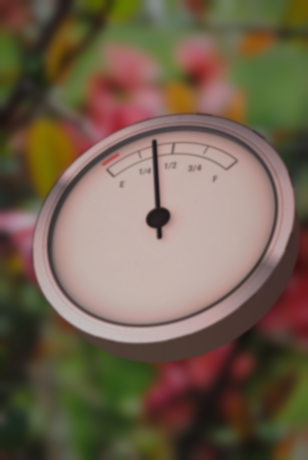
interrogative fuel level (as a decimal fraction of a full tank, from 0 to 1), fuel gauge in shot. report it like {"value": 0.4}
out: {"value": 0.375}
